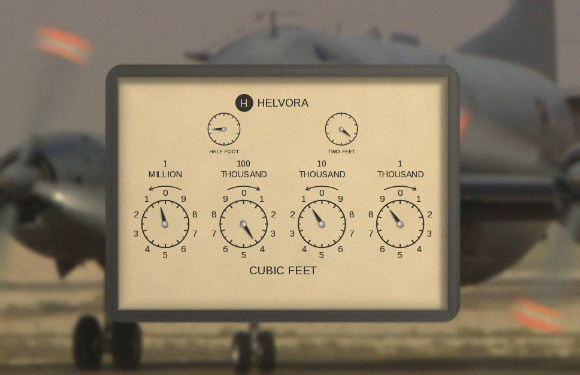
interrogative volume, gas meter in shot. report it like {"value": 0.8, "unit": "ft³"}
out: {"value": 40900, "unit": "ft³"}
